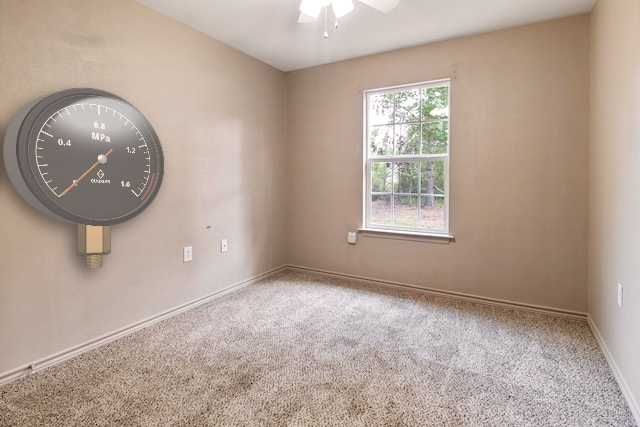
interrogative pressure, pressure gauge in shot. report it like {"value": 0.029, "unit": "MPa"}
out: {"value": 0, "unit": "MPa"}
